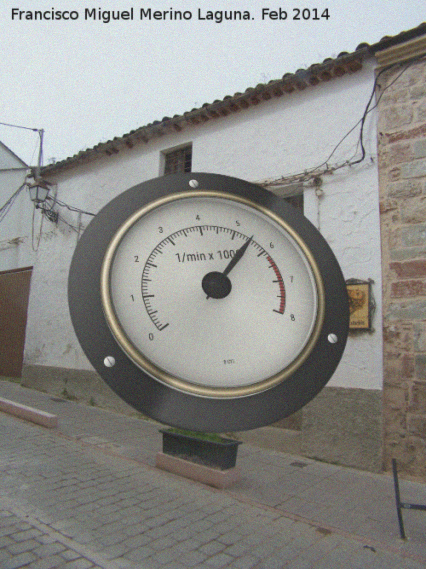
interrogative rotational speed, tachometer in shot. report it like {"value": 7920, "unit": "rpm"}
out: {"value": 5500, "unit": "rpm"}
